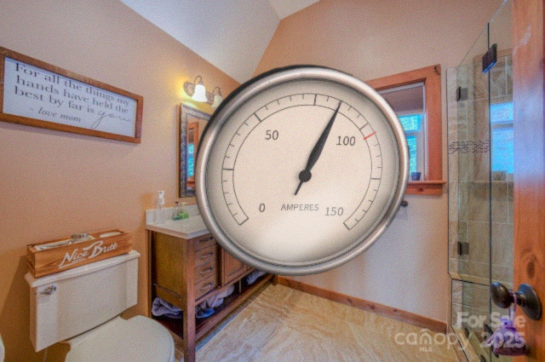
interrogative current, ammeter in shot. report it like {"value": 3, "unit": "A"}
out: {"value": 85, "unit": "A"}
